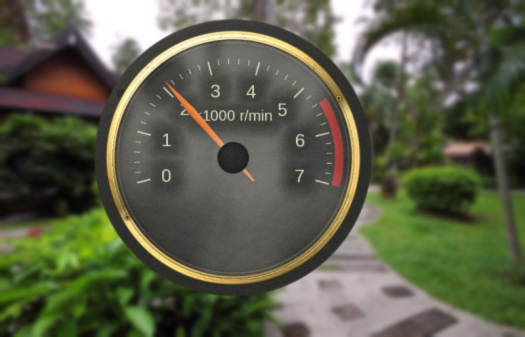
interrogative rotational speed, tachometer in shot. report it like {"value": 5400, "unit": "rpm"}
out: {"value": 2100, "unit": "rpm"}
